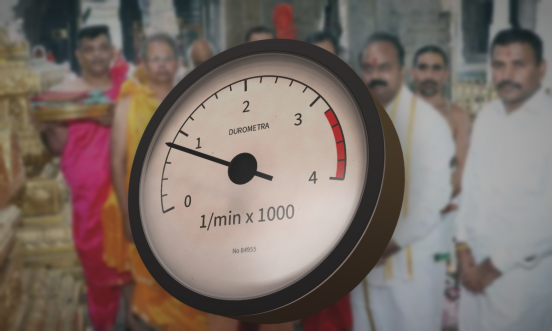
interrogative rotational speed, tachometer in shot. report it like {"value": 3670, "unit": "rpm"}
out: {"value": 800, "unit": "rpm"}
